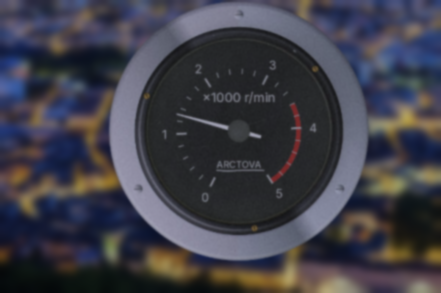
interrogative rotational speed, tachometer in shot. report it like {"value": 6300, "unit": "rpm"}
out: {"value": 1300, "unit": "rpm"}
